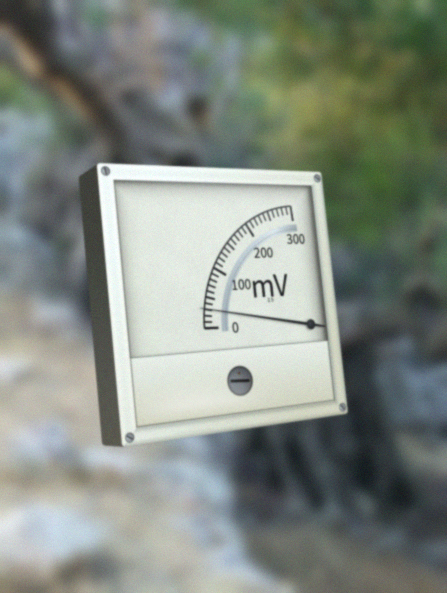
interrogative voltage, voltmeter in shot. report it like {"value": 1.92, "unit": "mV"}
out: {"value": 30, "unit": "mV"}
